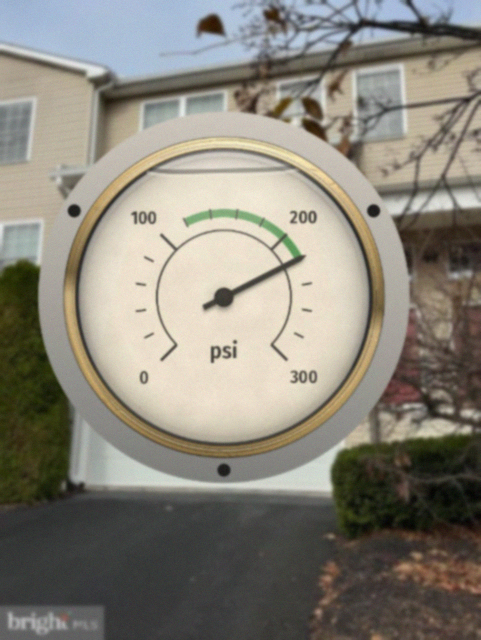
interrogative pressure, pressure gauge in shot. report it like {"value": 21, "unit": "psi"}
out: {"value": 220, "unit": "psi"}
